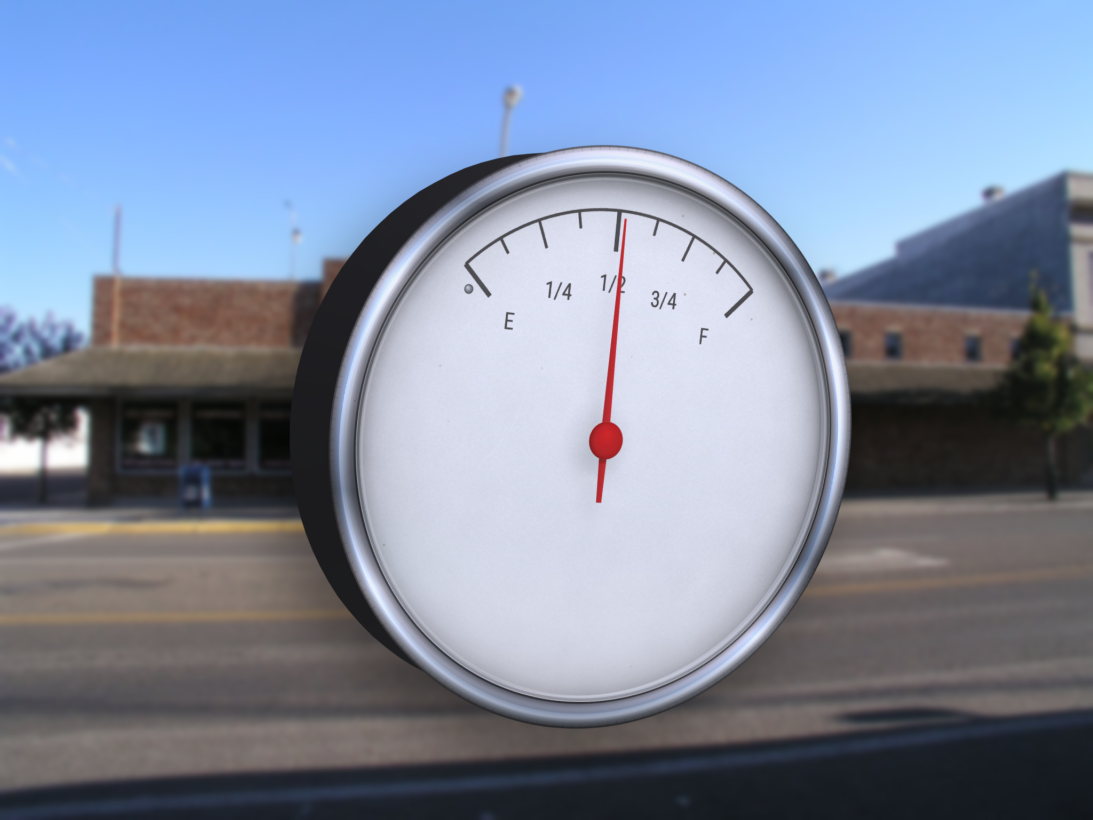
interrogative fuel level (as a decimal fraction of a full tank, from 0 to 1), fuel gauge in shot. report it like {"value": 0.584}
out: {"value": 0.5}
